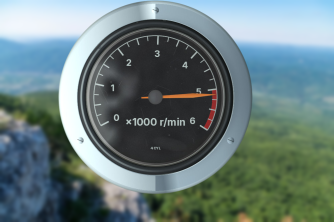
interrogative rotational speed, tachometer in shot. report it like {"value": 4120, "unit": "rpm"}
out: {"value": 5125, "unit": "rpm"}
